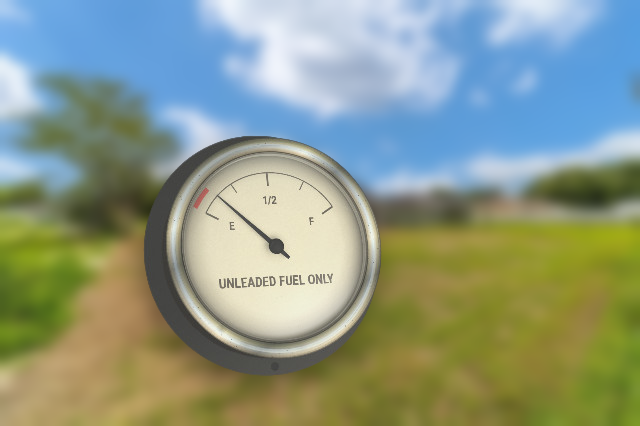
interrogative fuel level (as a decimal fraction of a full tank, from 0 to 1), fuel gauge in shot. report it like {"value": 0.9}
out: {"value": 0.125}
